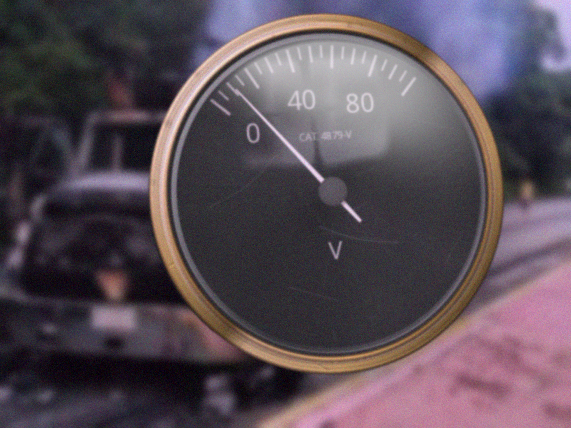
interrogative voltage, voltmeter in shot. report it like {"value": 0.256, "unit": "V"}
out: {"value": 10, "unit": "V"}
